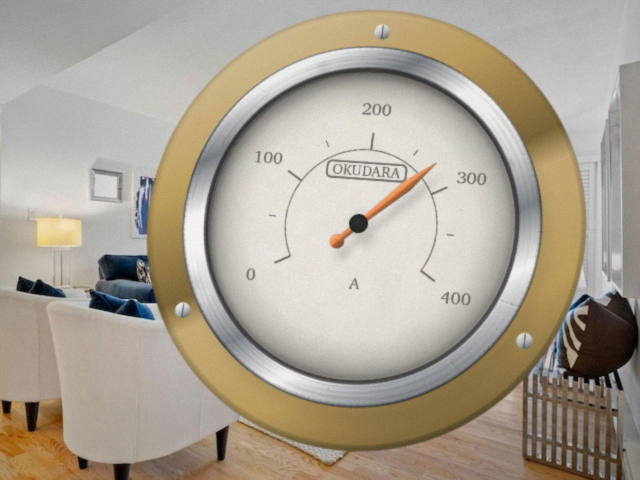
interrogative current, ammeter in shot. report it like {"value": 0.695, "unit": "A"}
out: {"value": 275, "unit": "A"}
